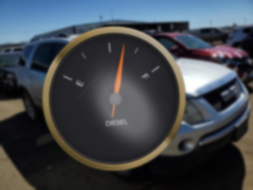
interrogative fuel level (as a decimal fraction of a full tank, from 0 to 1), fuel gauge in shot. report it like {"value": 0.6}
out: {"value": 0.625}
